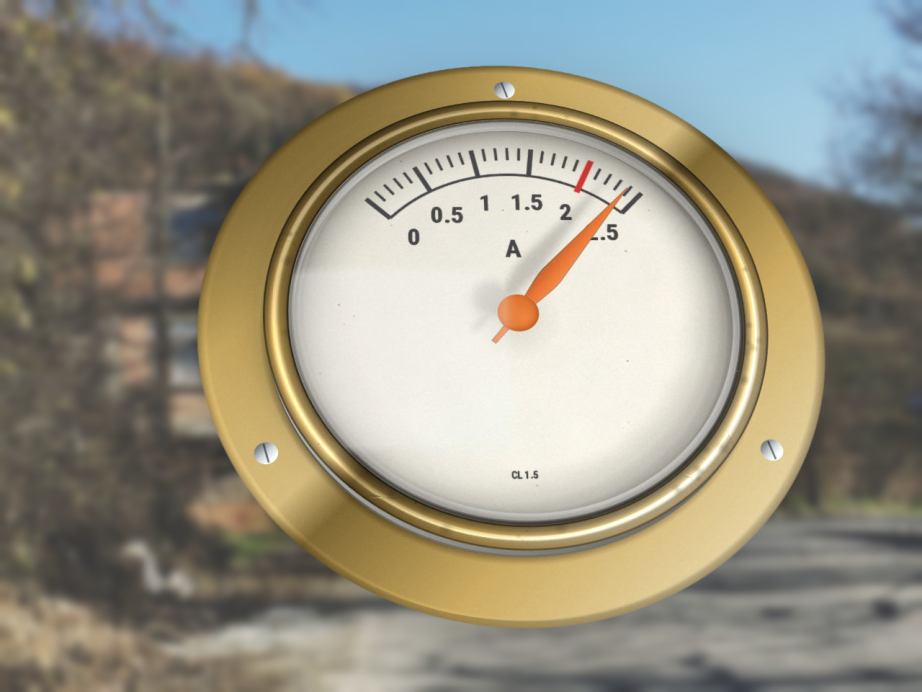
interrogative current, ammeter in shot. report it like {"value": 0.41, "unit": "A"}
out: {"value": 2.4, "unit": "A"}
